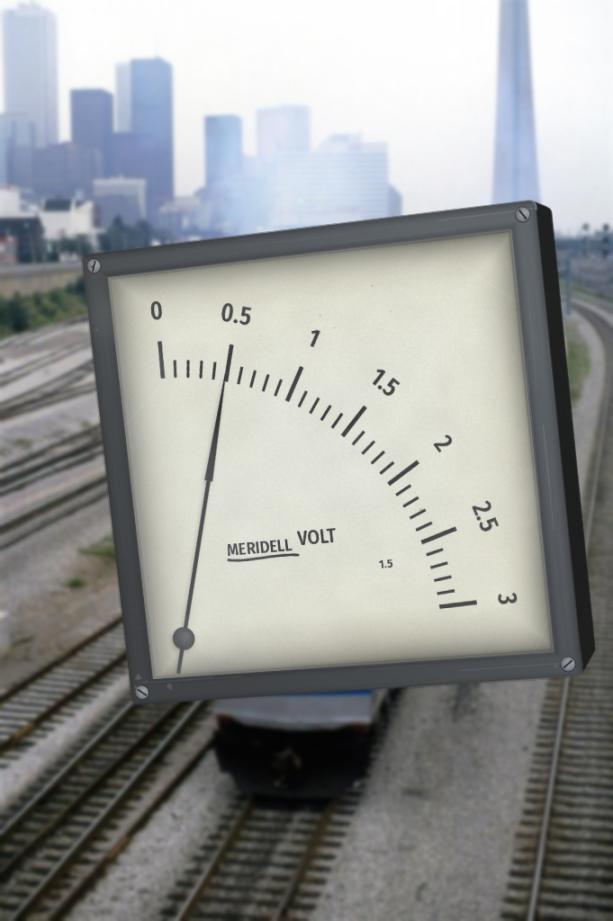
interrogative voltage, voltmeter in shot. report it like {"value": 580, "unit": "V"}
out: {"value": 0.5, "unit": "V"}
